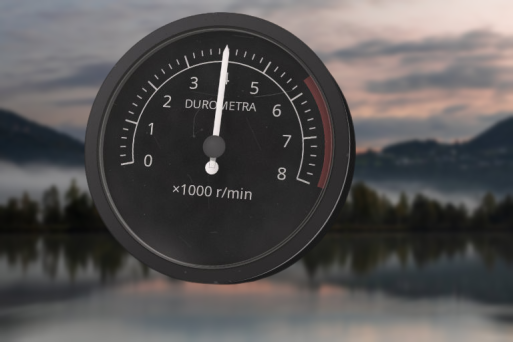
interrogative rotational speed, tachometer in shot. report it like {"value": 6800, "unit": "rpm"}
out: {"value": 4000, "unit": "rpm"}
